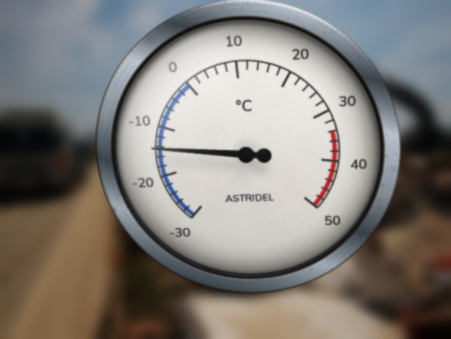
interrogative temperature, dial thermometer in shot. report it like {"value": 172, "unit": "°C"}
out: {"value": -14, "unit": "°C"}
